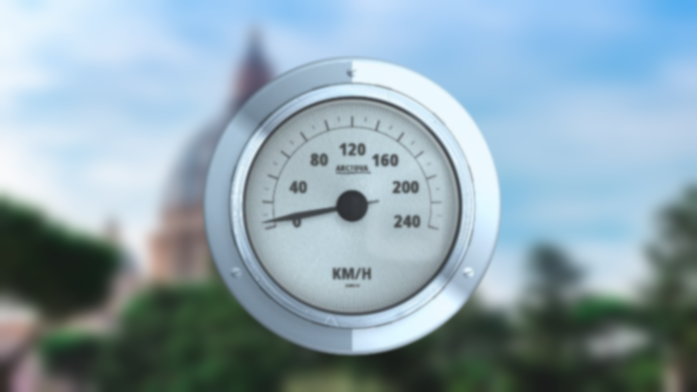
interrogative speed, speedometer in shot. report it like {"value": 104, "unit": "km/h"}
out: {"value": 5, "unit": "km/h"}
